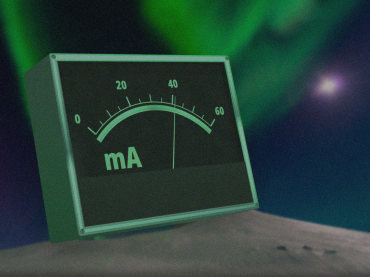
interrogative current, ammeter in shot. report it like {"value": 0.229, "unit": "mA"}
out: {"value": 40, "unit": "mA"}
